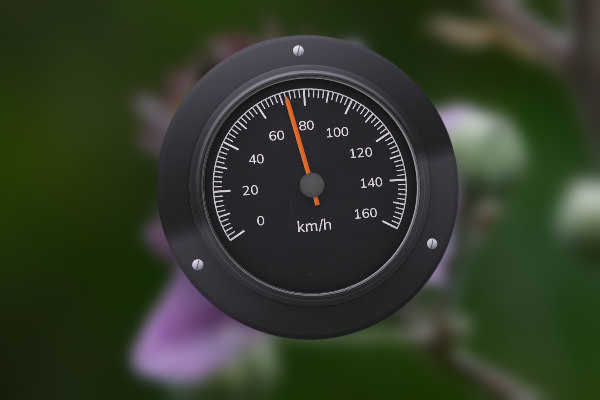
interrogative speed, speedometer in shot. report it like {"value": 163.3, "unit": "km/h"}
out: {"value": 72, "unit": "km/h"}
